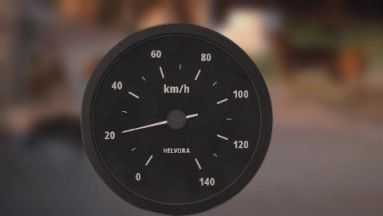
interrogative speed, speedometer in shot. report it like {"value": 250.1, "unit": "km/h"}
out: {"value": 20, "unit": "km/h"}
